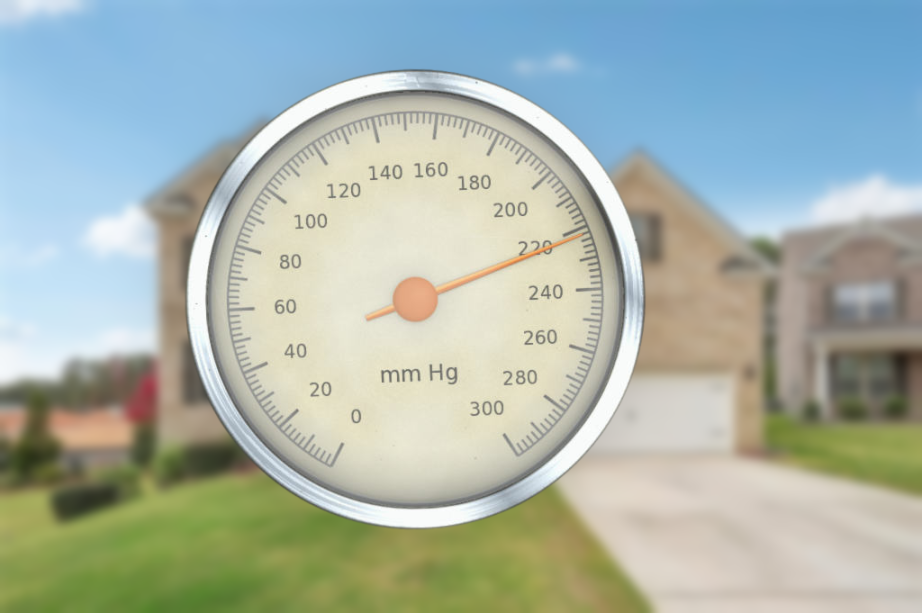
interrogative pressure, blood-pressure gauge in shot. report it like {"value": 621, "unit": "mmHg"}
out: {"value": 222, "unit": "mmHg"}
